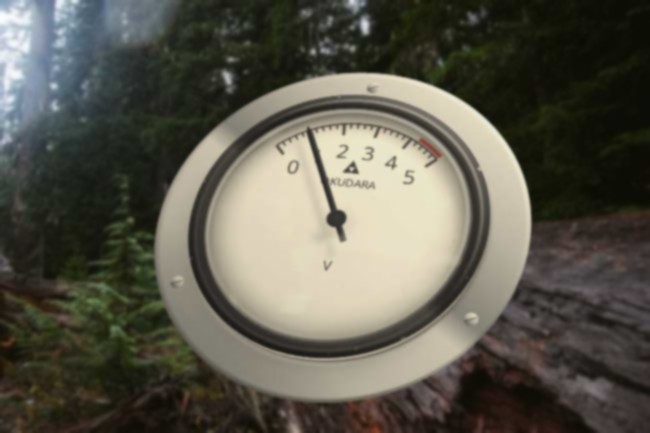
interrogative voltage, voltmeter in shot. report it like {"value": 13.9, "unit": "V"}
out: {"value": 1, "unit": "V"}
